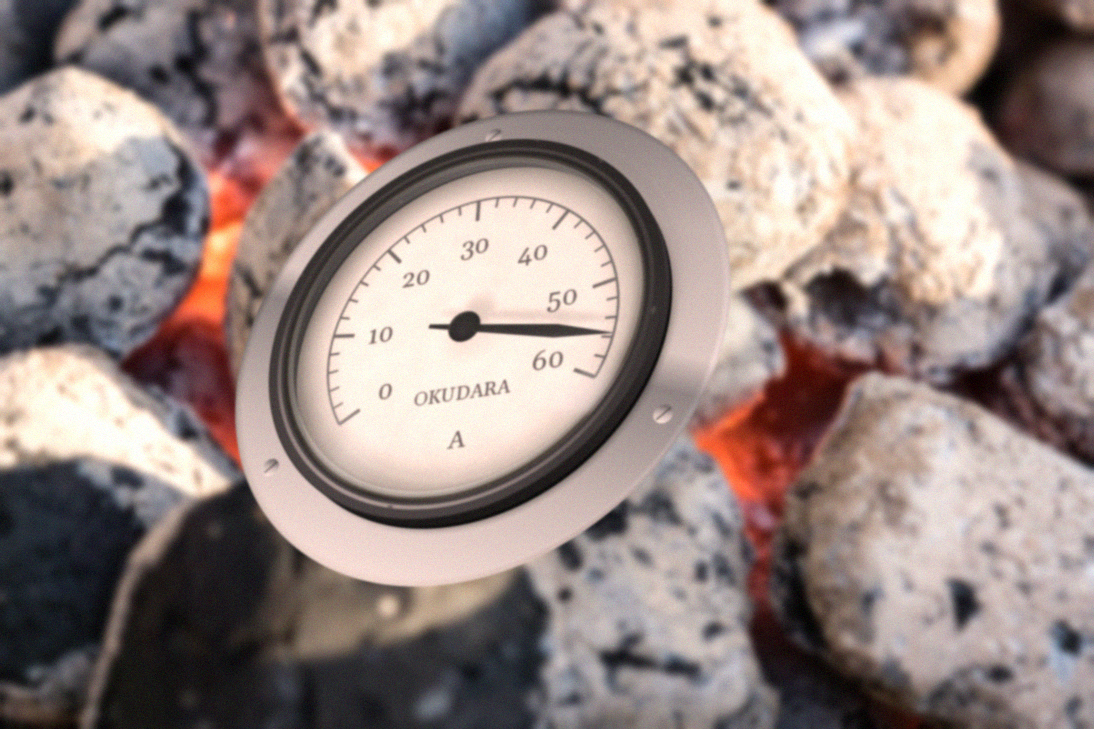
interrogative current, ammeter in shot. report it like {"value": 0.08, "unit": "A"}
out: {"value": 56, "unit": "A"}
